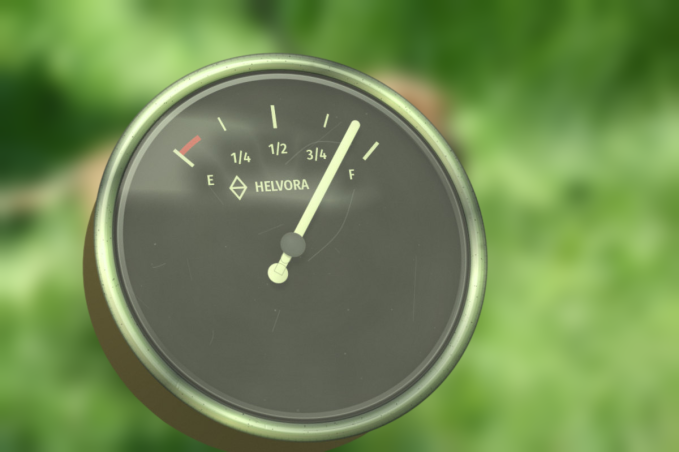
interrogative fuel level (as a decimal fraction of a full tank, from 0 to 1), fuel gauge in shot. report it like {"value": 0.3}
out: {"value": 0.875}
